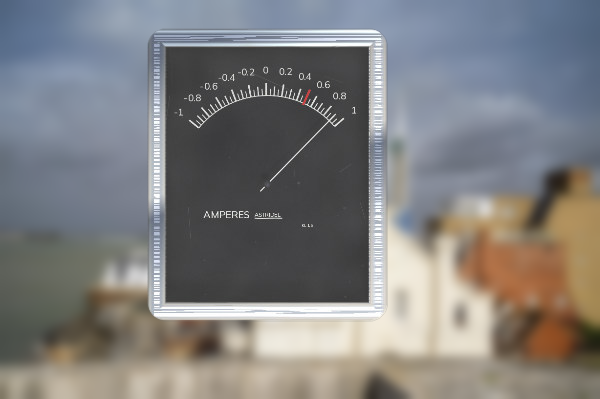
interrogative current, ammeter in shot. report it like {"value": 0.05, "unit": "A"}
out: {"value": 0.9, "unit": "A"}
